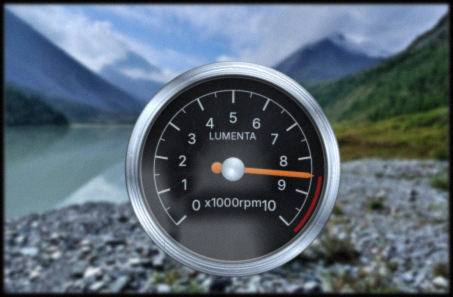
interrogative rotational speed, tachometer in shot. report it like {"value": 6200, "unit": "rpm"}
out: {"value": 8500, "unit": "rpm"}
